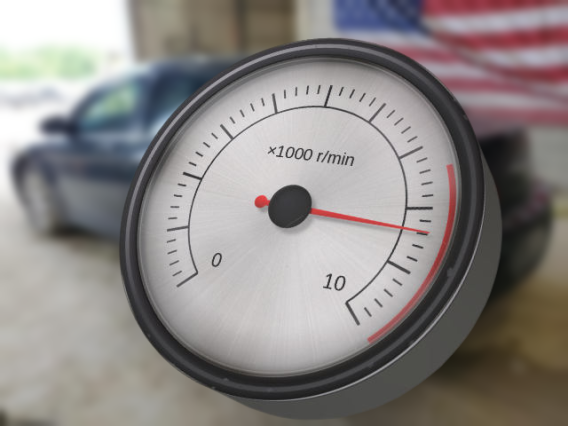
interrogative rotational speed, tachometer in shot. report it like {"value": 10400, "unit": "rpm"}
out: {"value": 8400, "unit": "rpm"}
